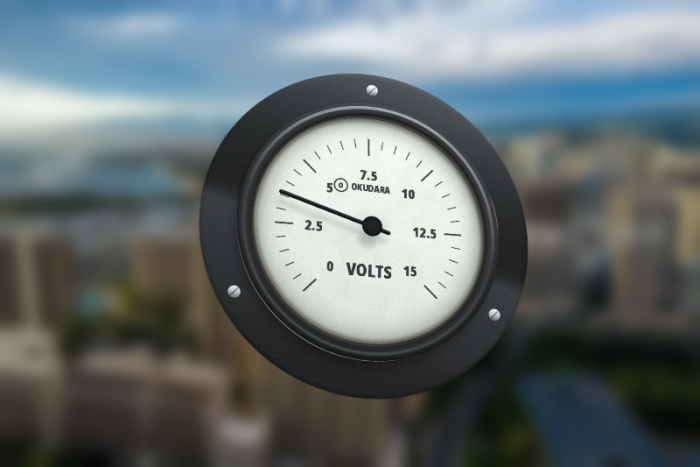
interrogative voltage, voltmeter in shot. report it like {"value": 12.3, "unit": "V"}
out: {"value": 3.5, "unit": "V"}
